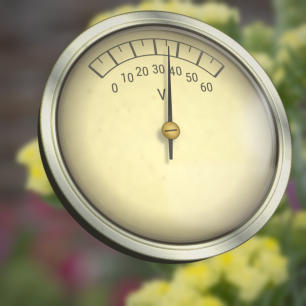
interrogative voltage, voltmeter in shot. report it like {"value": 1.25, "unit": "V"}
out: {"value": 35, "unit": "V"}
